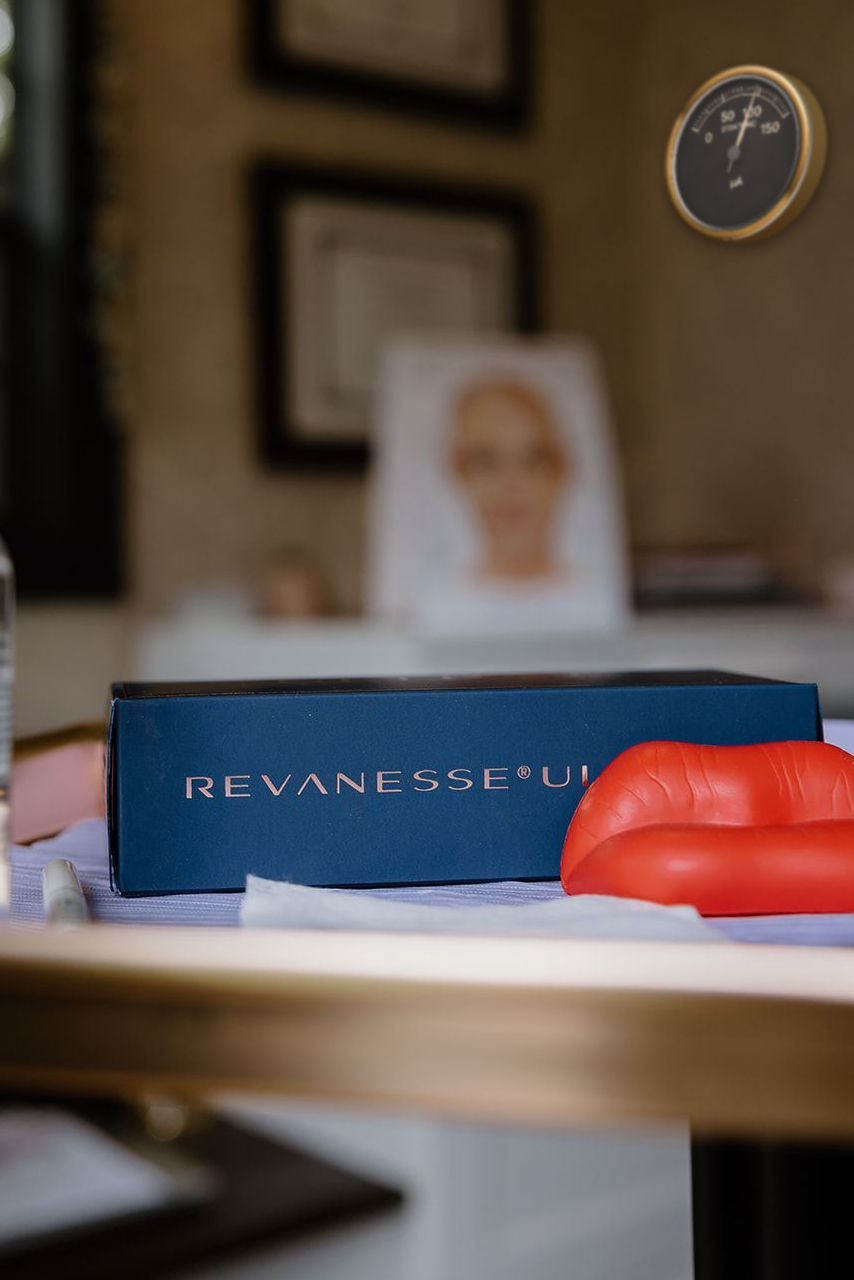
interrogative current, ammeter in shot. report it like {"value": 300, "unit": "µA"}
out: {"value": 100, "unit": "µA"}
